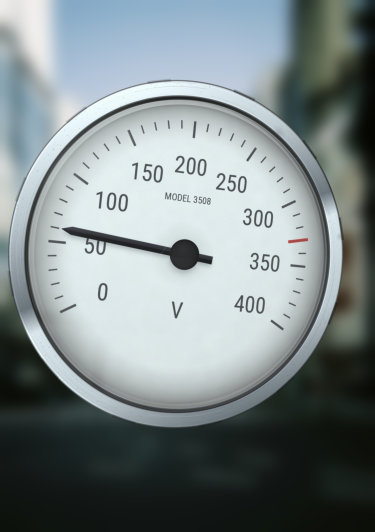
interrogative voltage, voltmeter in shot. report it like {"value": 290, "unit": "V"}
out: {"value": 60, "unit": "V"}
